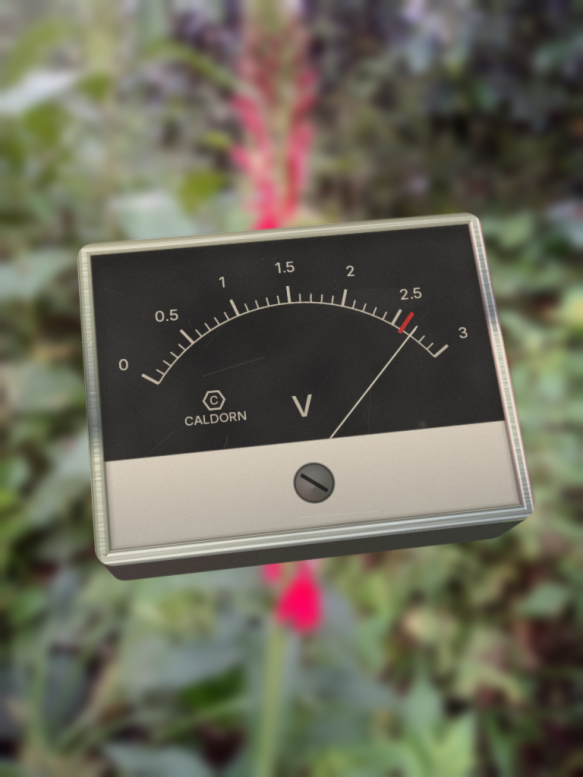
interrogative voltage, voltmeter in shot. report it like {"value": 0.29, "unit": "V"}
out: {"value": 2.7, "unit": "V"}
